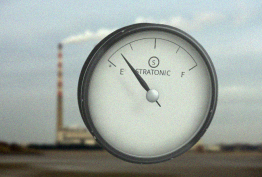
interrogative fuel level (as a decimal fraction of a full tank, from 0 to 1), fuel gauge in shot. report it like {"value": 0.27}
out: {"value": 0.125}
